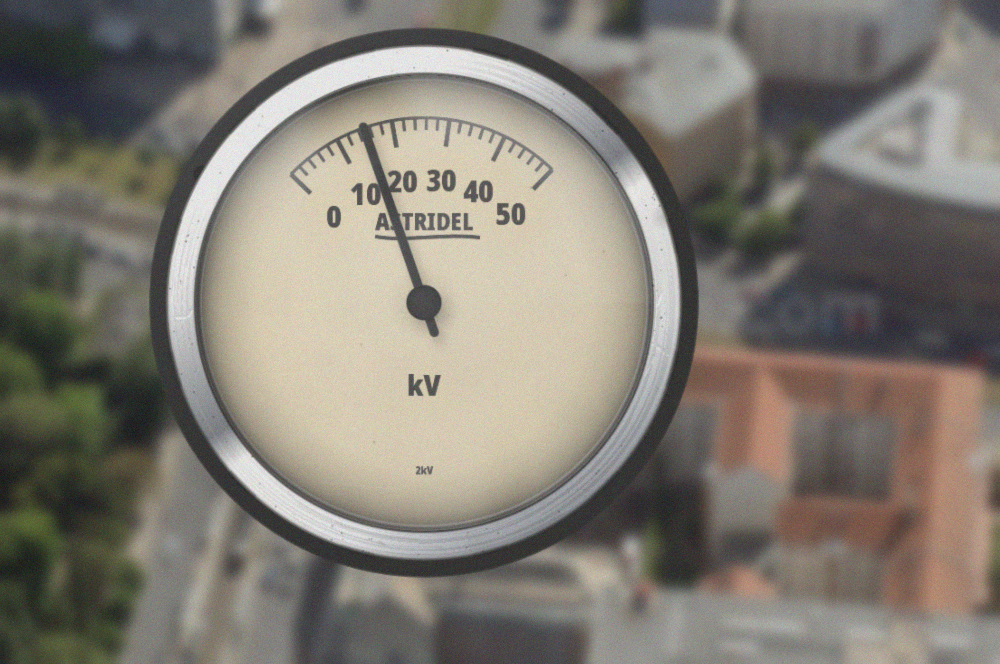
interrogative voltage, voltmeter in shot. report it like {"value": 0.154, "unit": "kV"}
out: {"value": 15, "unit": "kV"}
